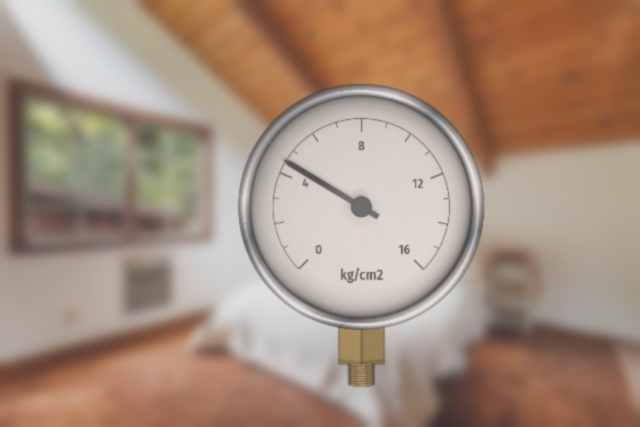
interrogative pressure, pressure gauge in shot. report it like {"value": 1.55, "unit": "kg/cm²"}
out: {"value": 4.5, "unit": "kg/cm²"}
